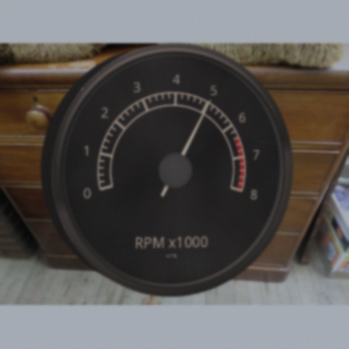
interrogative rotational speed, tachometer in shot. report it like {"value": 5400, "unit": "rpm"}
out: {"value": 5000, "unit": "rpm"}
